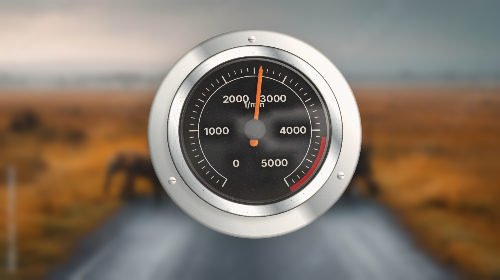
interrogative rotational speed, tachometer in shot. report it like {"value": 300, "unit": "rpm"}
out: {"value": 2600, "unit": "rpm"}
